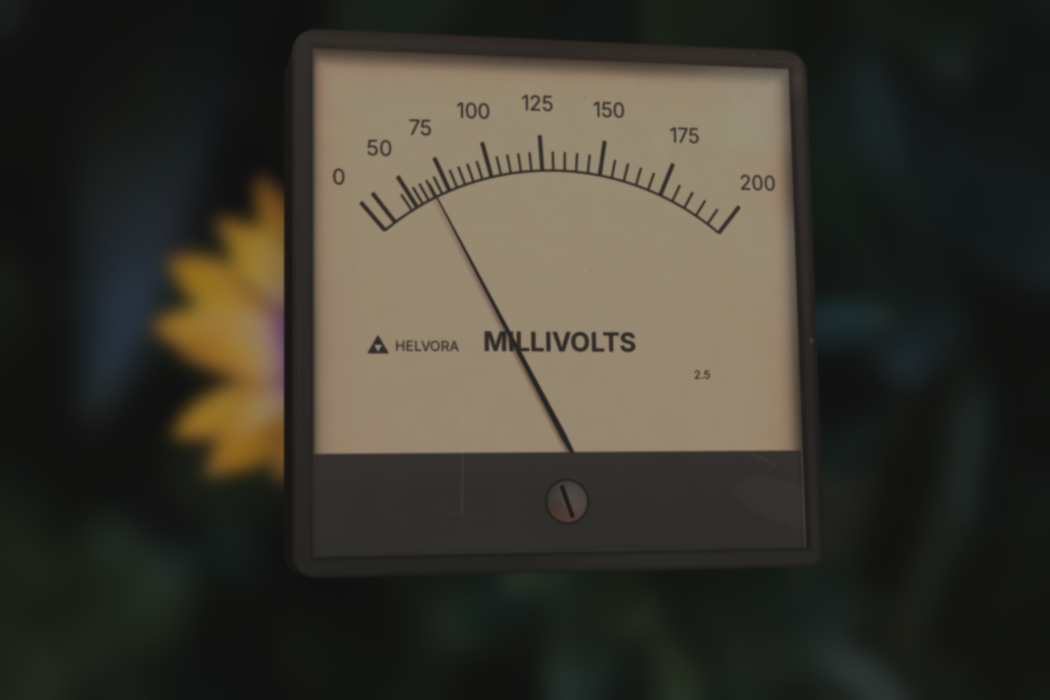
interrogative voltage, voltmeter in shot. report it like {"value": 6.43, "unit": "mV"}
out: {"value": 65, "unit": "mV"}
